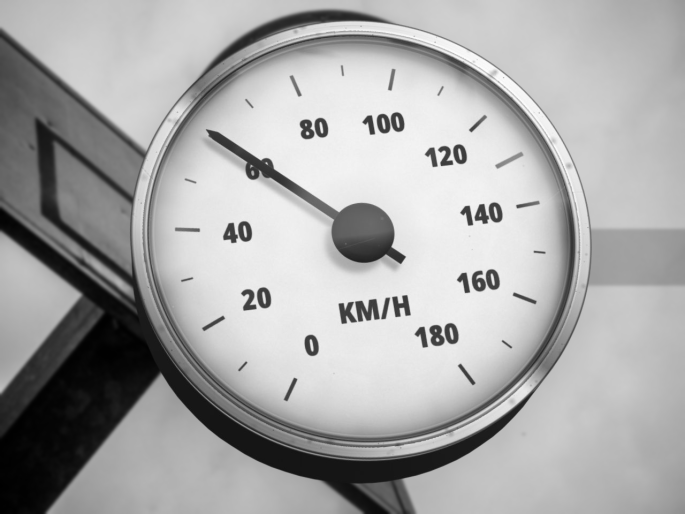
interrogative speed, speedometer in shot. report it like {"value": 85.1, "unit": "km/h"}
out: {"value": 60, "unit": "km/h"}
